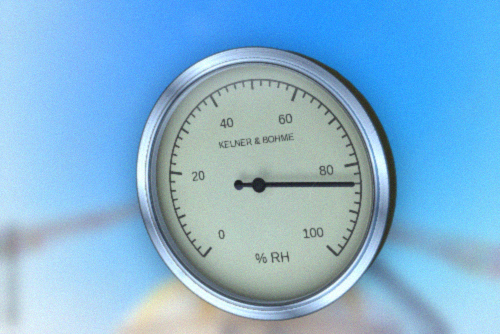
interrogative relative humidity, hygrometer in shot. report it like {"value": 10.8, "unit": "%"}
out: {"value": 84, "unit": "%"}
